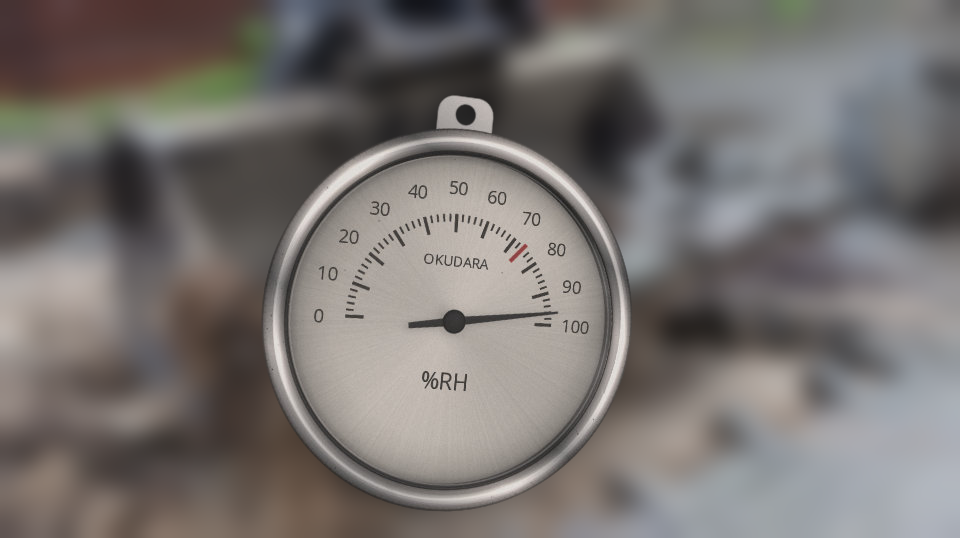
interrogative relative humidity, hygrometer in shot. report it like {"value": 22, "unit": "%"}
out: {"value": 96, "unit": "%"}
